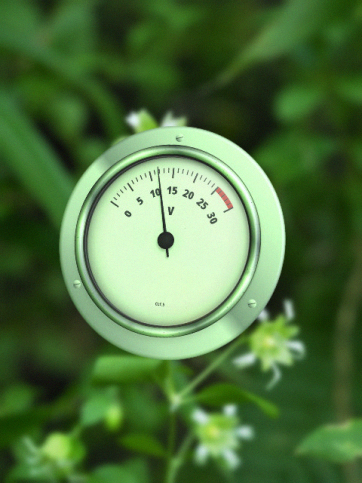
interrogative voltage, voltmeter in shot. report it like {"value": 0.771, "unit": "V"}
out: {"value": 12, "unit": "V"}
